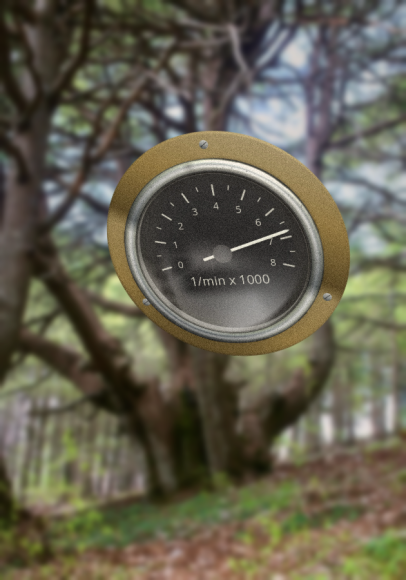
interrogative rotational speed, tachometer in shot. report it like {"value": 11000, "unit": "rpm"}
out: {"value": 6750, "unit": "rpm"}
